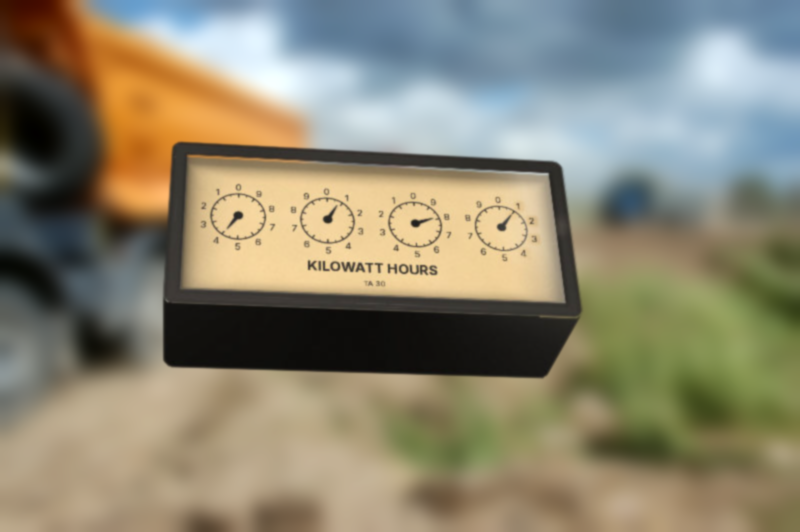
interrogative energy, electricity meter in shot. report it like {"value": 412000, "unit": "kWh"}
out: {"value": 4081, "unit": "kWh"}
